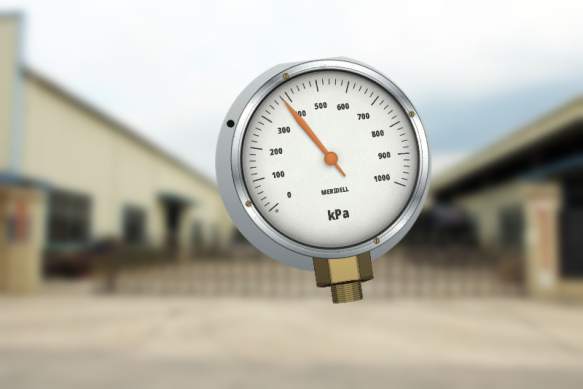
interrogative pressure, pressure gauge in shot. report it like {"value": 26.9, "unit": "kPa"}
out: {"value": 380, "unit": "kPa"}
